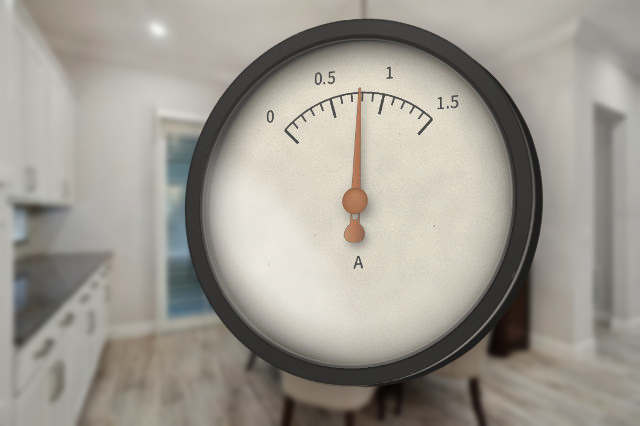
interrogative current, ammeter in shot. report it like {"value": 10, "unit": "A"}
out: {"value": 0.8, "unit": "A"}
